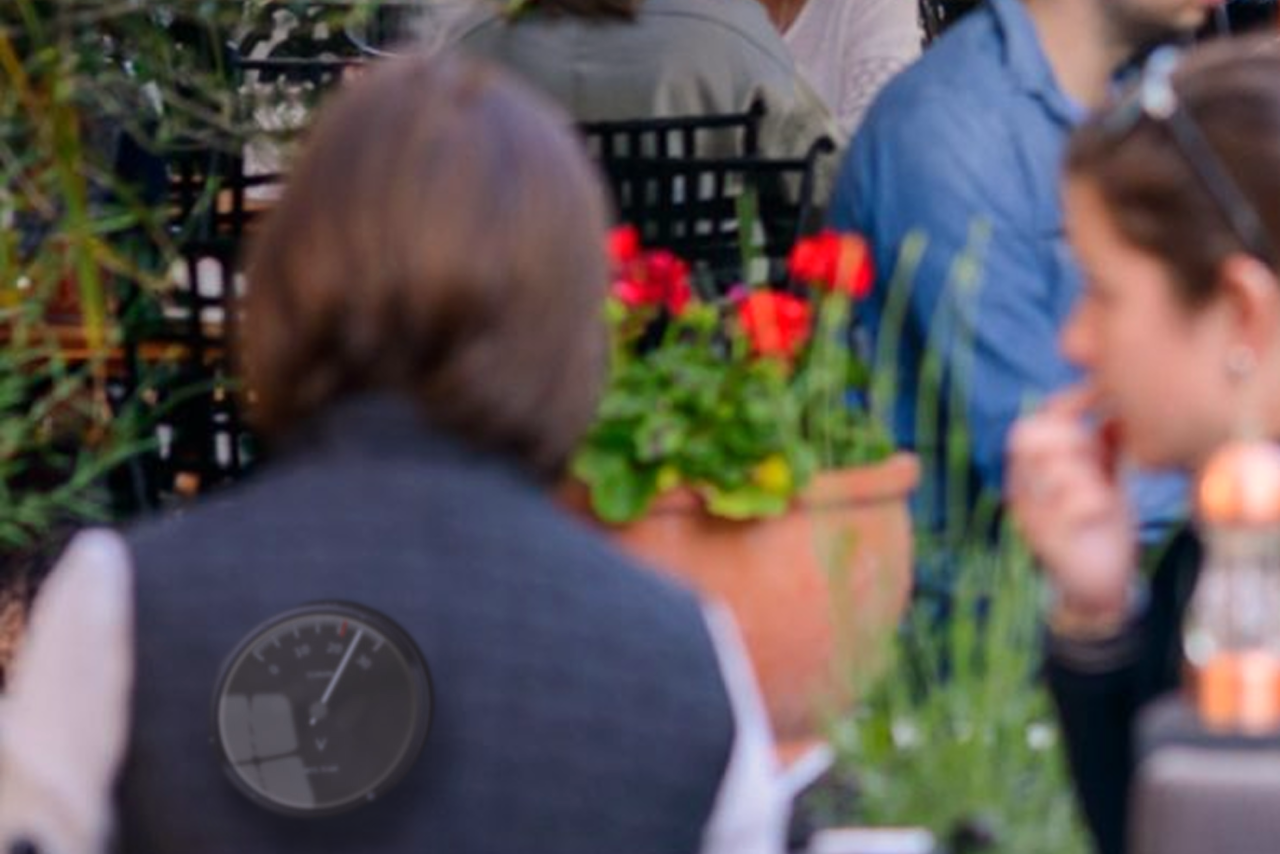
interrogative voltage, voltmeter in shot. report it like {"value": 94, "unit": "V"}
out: {"value": 25, "unit": "V"}
